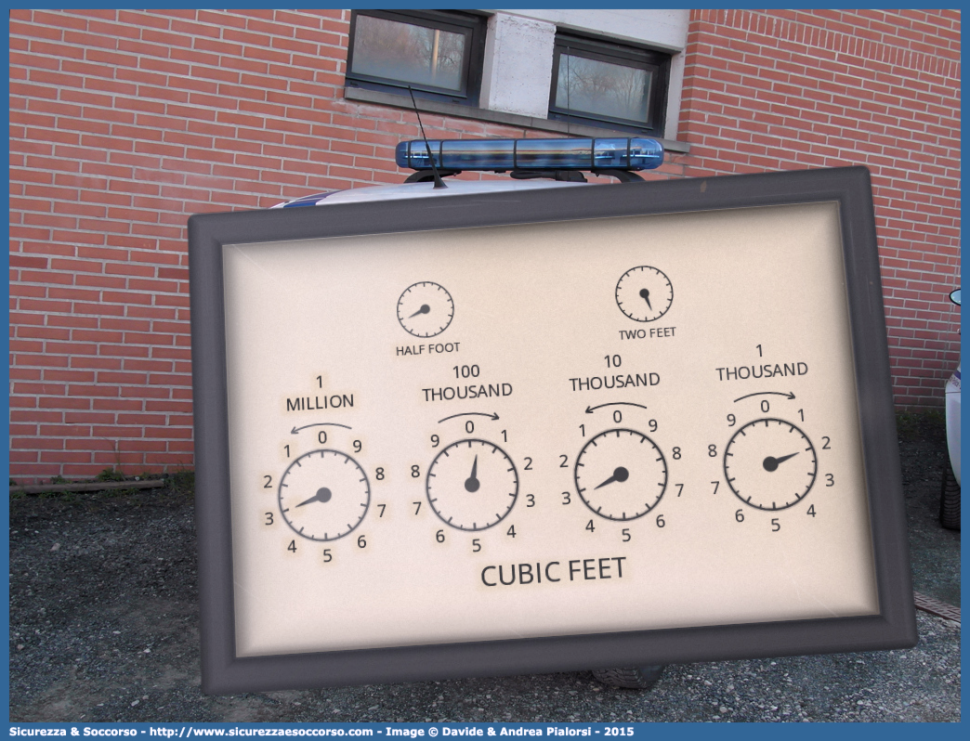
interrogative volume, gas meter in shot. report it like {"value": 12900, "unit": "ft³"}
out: {"value": 303200, "unit": "ft³"}
